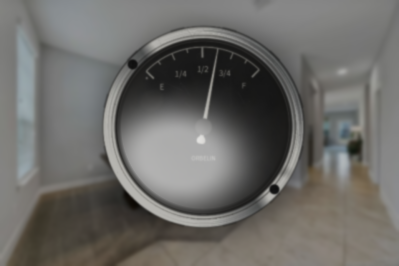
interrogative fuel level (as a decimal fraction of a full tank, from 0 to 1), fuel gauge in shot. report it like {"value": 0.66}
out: {"value": 0.625}
